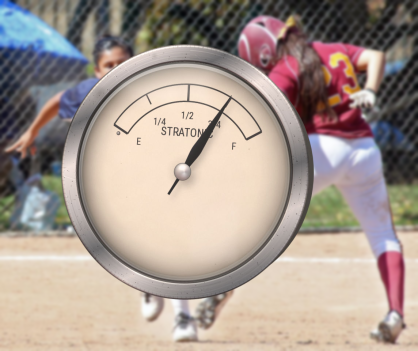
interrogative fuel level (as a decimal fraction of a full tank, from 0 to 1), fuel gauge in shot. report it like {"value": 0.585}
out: {"value": 0.75}
